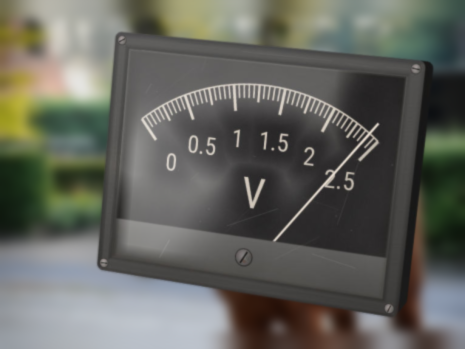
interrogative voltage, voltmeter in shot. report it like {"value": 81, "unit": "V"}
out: {"value": 2.4, "unit": "V"}
